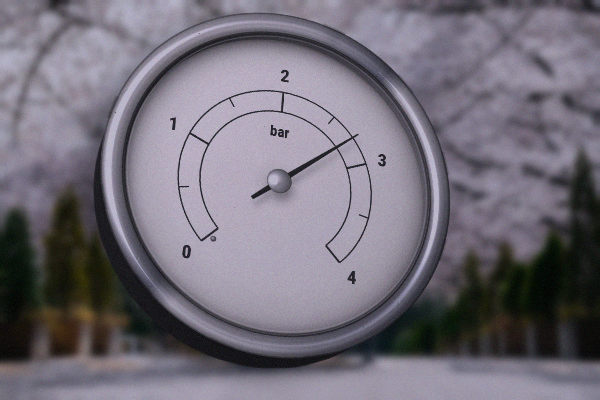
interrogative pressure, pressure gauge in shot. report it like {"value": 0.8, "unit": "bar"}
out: {"value": 2.75, "unit": "bar"}
